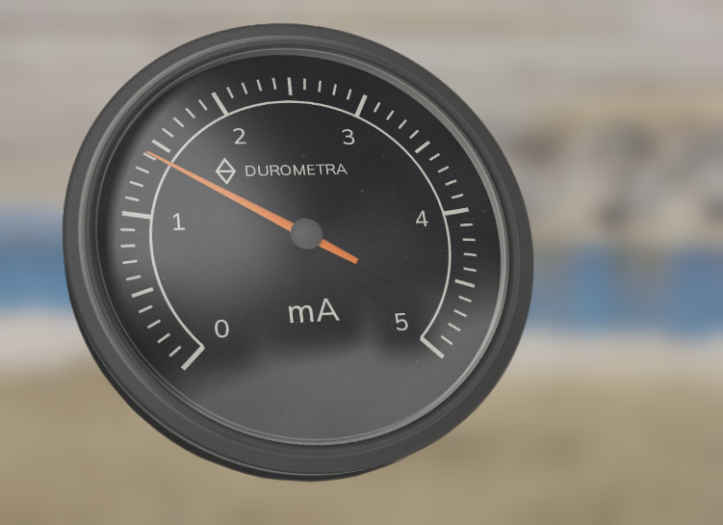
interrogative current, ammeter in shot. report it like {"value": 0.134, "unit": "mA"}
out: {"value": 1.4, "unit": "mA"}
